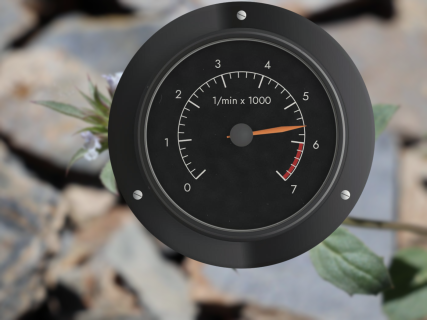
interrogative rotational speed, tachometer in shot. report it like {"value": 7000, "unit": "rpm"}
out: {"value": 5600, "unit": "rpm"}
